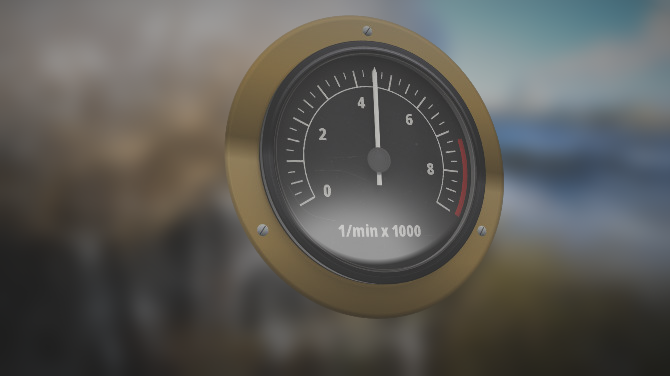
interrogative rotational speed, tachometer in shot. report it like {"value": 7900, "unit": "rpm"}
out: {"value": 4500, "unit": "rpm"}
